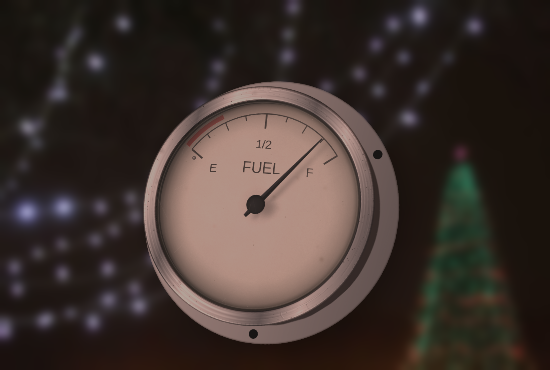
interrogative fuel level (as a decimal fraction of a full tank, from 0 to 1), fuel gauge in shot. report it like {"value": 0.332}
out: {"value": 0.875}
